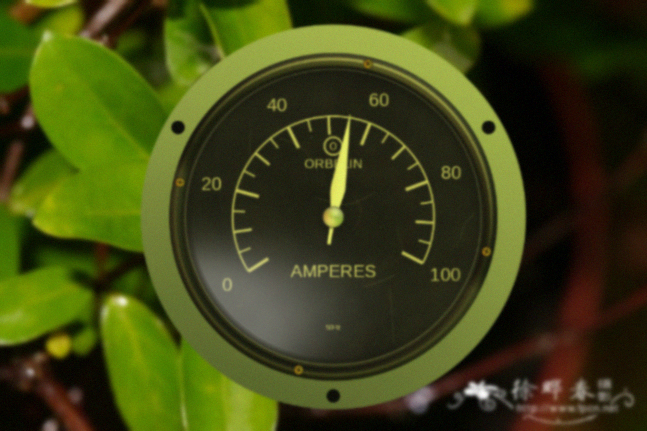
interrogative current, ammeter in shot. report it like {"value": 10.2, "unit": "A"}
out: {"value": 55, "unit": "A"}
